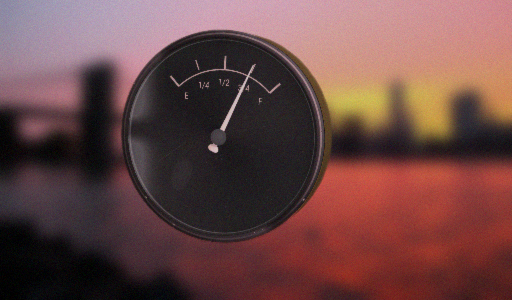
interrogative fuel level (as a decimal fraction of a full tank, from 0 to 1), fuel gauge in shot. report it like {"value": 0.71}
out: {"value": 0.75}
